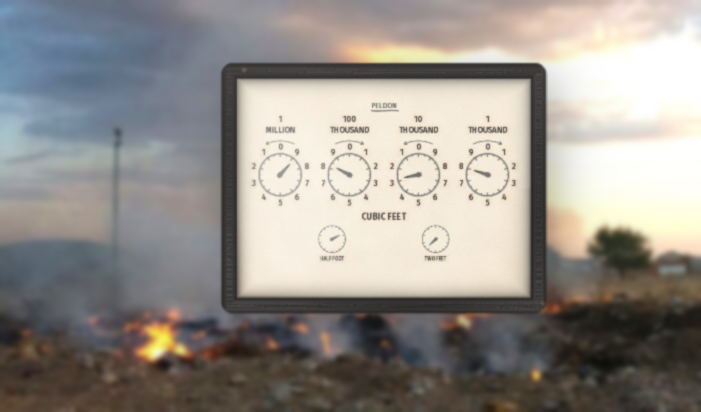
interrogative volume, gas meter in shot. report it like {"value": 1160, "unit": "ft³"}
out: {"value": 882800, "unit": "ft³"}
